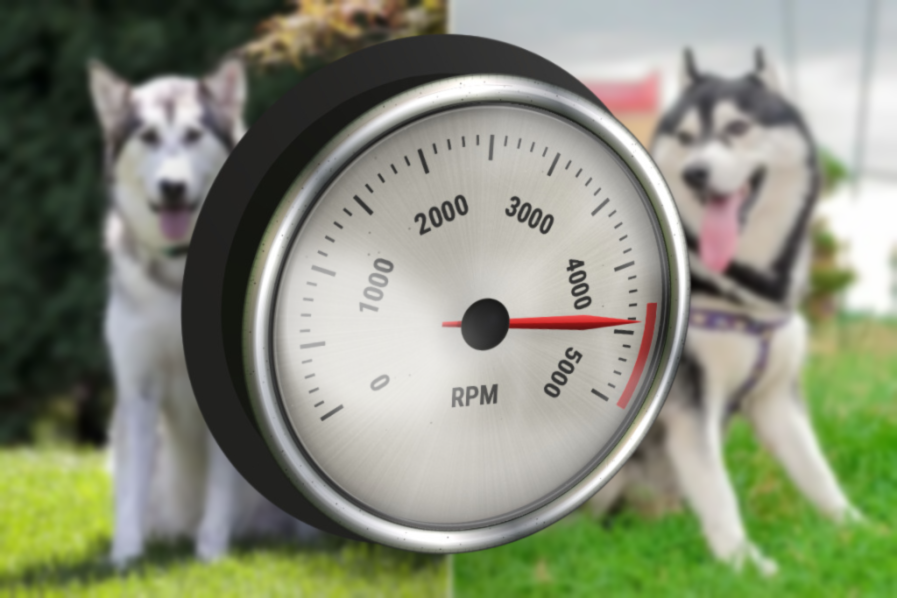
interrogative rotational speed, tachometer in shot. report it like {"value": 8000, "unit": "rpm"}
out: {"value": 4400, "unit": "rpm"}
